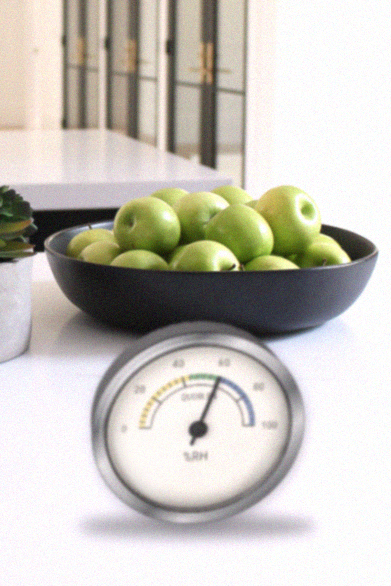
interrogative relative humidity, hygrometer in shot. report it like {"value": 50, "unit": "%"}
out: {"value": 60, "unit": "%"}
